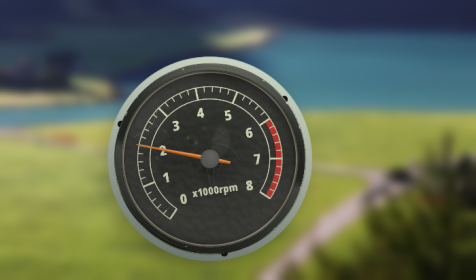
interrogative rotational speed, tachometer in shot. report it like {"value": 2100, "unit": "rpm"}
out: {"value": 2000, "unit": "rpm"}
